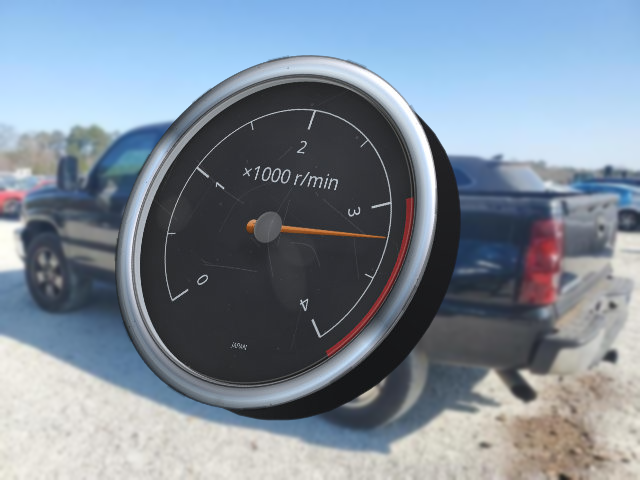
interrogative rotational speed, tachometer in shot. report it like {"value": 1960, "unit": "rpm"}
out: {"value": 3250, "unit": "rpm"}
